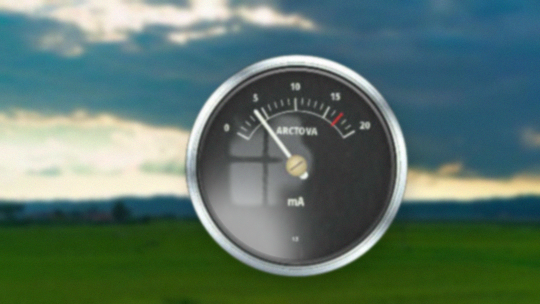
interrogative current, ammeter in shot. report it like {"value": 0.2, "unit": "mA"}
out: {"value": 4, "unit": "mA"}
